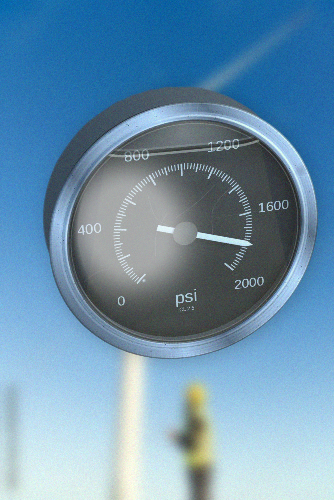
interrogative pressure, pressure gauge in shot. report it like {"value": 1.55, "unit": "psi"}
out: {"value": 1800, "unit": "psi"}
